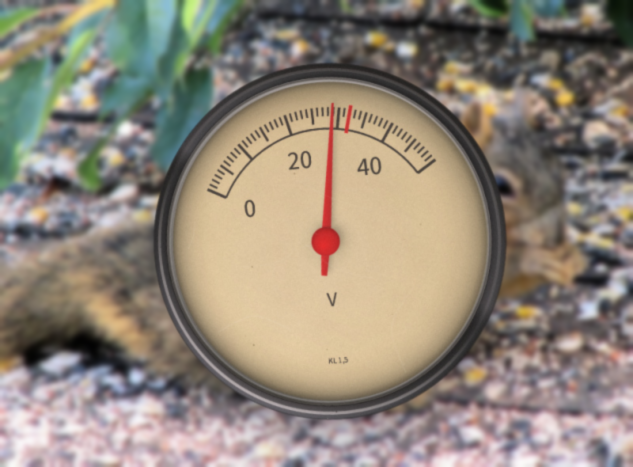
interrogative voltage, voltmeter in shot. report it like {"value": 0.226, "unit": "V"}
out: {"value": 29, "unit": "V"}
